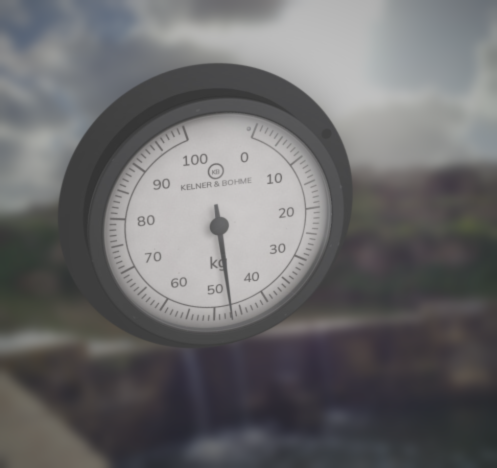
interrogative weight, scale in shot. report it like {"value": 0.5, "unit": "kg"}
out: {"value": 47, "unit": "kg"}
